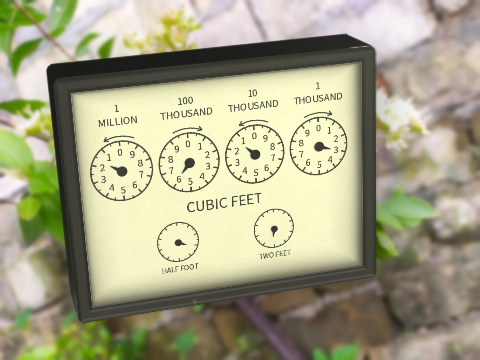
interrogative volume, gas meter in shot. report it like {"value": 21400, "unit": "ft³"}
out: {"value": 161300, "unit": "ft³"}
